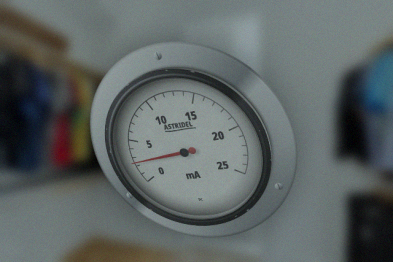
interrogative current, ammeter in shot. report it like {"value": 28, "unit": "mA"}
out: {"value": 2.5, "unit": "mA"}
